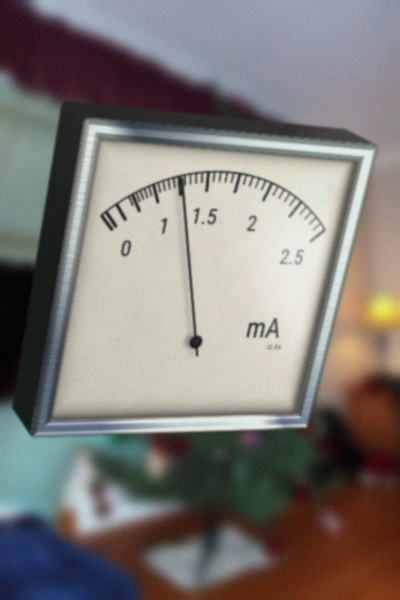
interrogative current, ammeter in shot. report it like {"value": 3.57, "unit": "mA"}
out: {"value": 1.25, "unit": "mA"}
